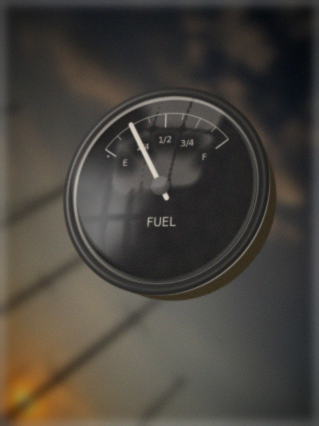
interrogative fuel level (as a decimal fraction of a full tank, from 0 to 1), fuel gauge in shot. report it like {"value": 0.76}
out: {"value": 0.25}
